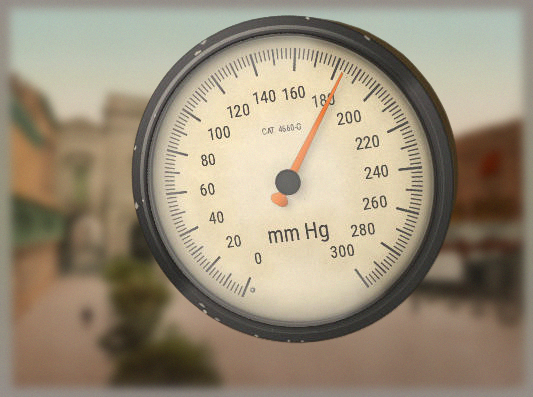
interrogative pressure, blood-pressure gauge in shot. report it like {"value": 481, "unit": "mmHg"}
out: {"value": 184, "unit": "mmHg"}
